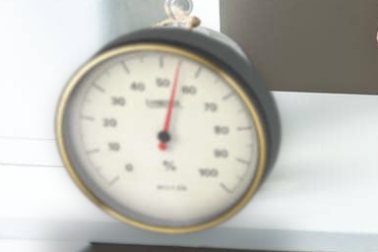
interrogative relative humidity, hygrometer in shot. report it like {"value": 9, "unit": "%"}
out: {"value": 55, "unit": "%"}
